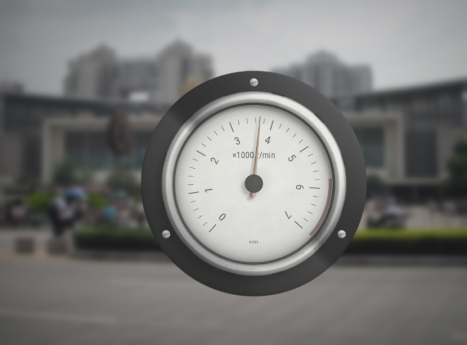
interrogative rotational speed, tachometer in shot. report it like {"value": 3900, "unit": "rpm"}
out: {"value": 3700, "unit": "rpm"}
